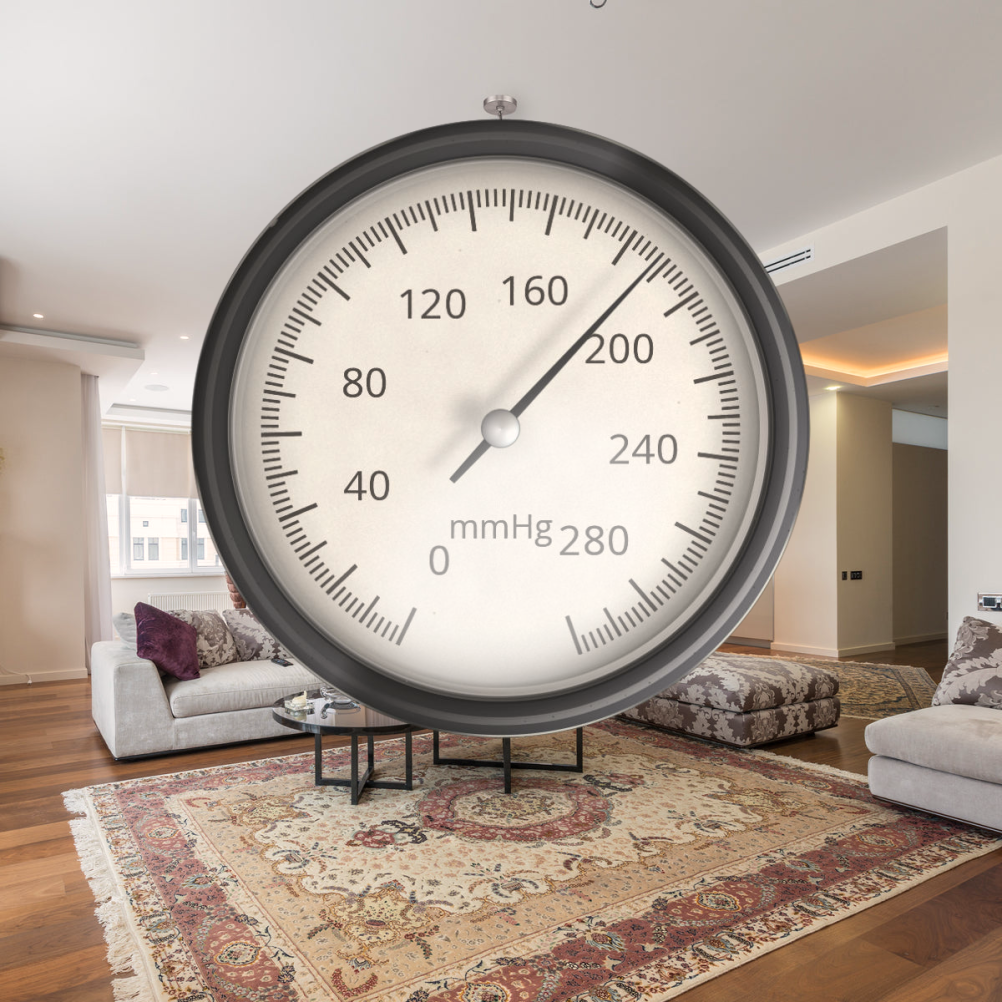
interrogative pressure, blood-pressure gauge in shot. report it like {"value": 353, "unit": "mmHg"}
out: {"value": 188, "unit": "mmHg"}
